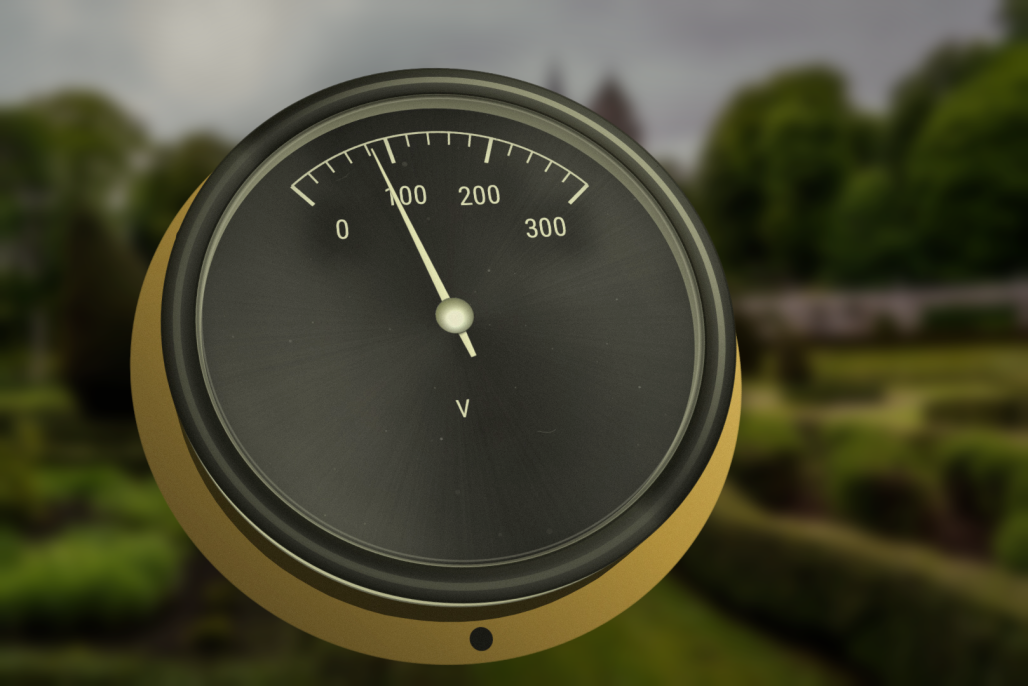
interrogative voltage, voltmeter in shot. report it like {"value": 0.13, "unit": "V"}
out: {"value": 80, "unit": "V"}
